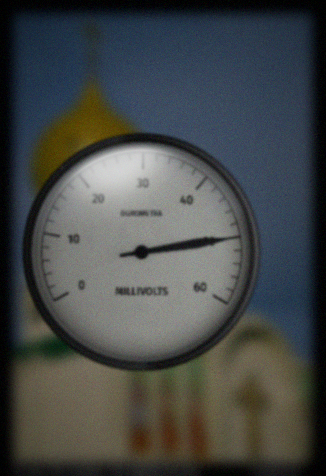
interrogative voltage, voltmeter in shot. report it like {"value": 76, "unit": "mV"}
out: {"value": 50, "unit": "mV"}
